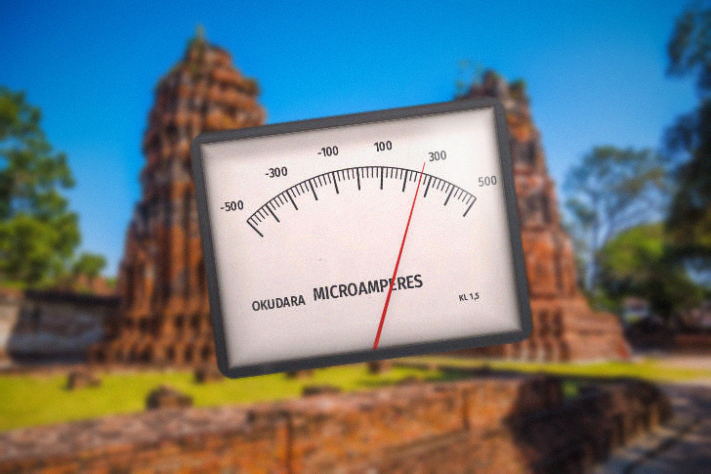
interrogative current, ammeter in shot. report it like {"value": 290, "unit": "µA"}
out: {"value": 260, "unit": "µA"}
